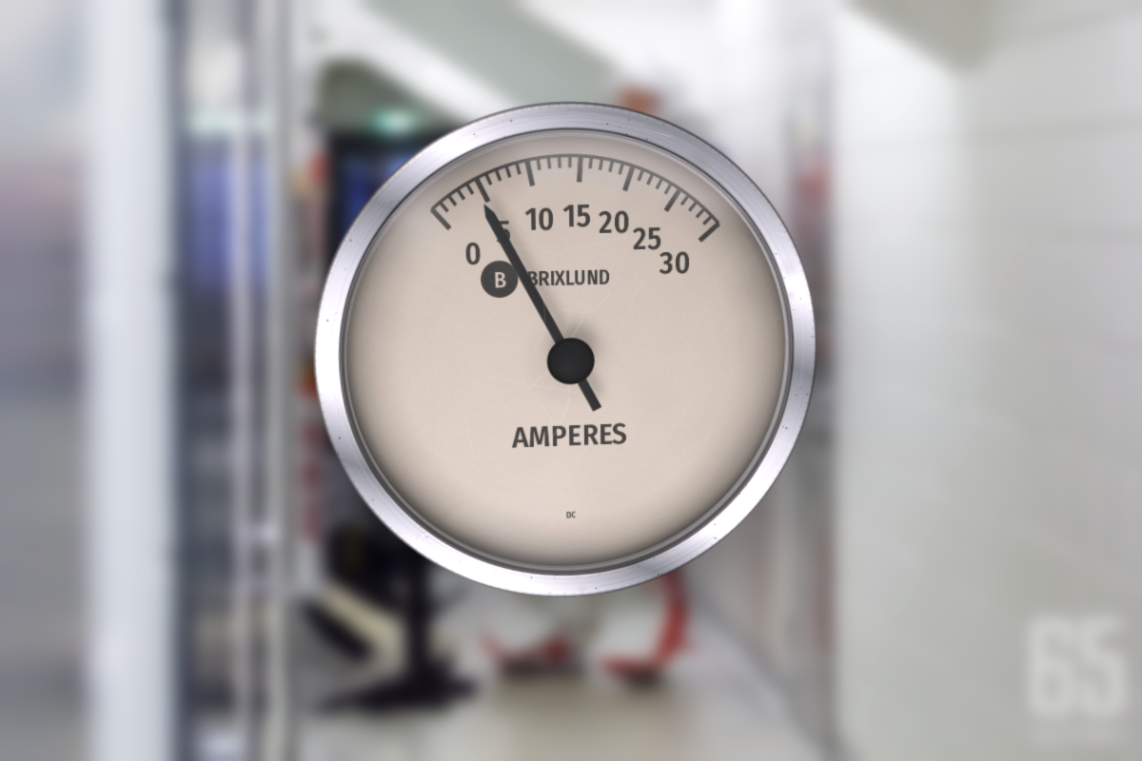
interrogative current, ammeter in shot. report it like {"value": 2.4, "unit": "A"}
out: {"value": 4.5, "unit": "A"}
